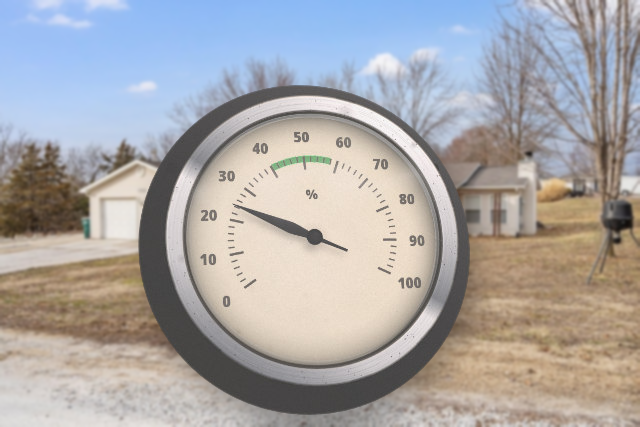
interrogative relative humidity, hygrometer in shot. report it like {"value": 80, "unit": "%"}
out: {"value": 24, "unit": "%"}
